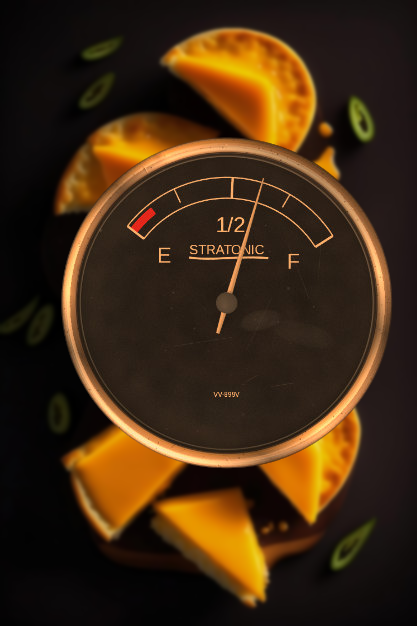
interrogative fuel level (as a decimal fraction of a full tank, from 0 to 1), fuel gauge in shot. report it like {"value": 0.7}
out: {"value": 0.625}
